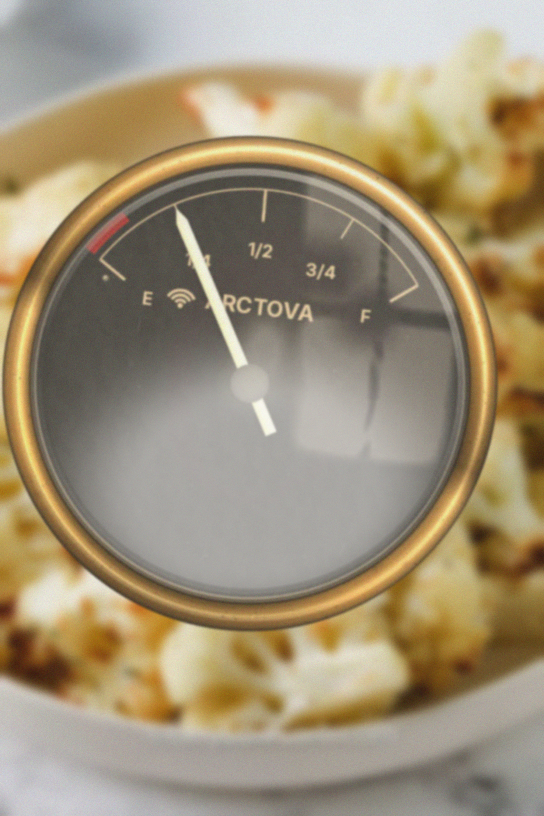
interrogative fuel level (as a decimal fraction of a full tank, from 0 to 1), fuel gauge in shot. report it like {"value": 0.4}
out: {"value": 0.25}
